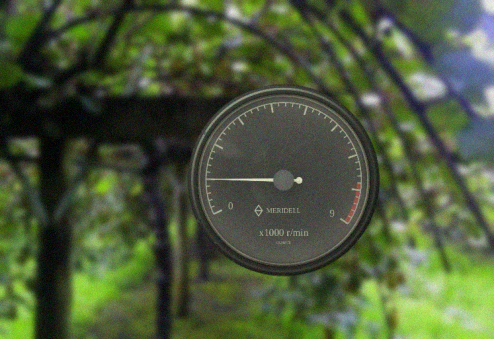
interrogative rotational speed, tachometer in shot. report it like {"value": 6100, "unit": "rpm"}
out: {"value": 1000, "unit": "rpm"}
